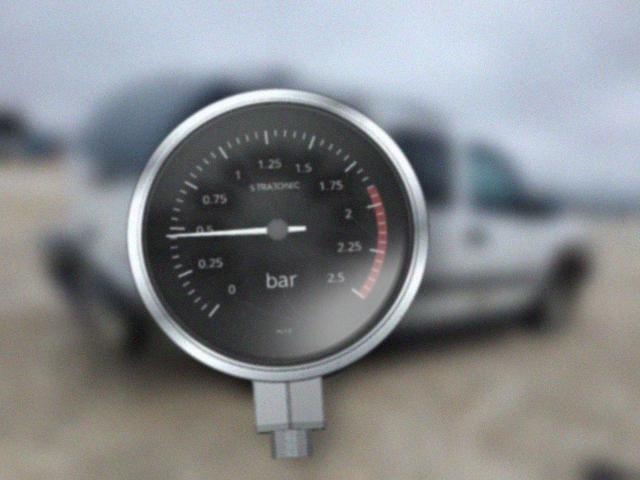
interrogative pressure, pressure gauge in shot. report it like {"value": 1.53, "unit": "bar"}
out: {"value": 0.45, "unit": "bar"}
